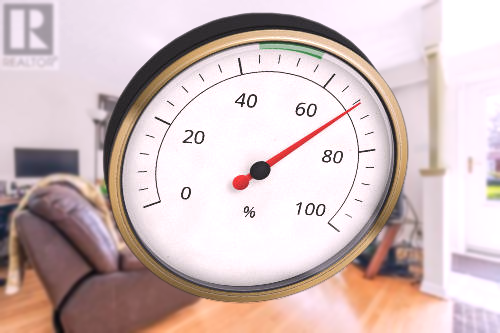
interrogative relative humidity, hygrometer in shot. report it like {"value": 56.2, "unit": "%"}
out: {"value": 68, "unit": "%"}
